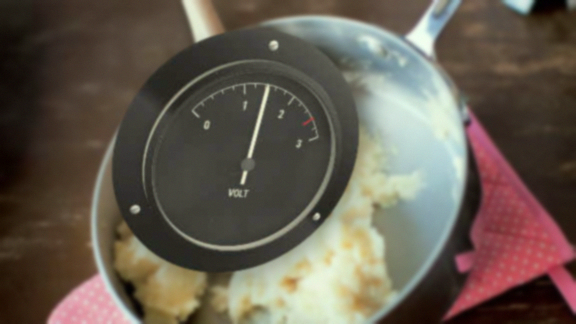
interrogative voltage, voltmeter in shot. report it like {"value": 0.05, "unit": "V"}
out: {"value": 1.4, "unit": "V"}
